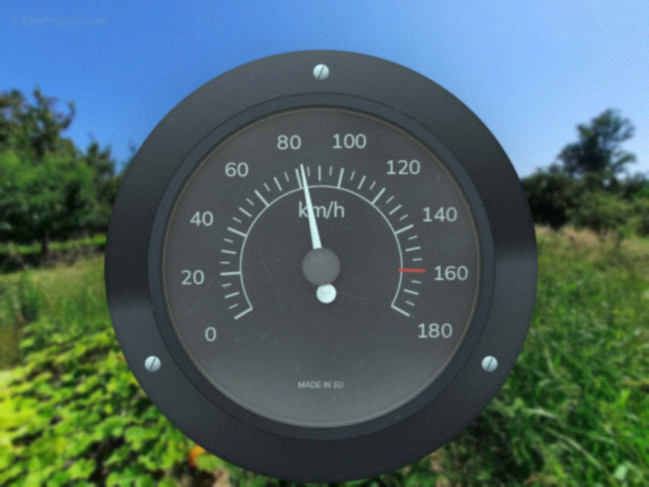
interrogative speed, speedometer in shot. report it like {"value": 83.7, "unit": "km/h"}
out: {"value": 82.5, "unit": "km/h"}
